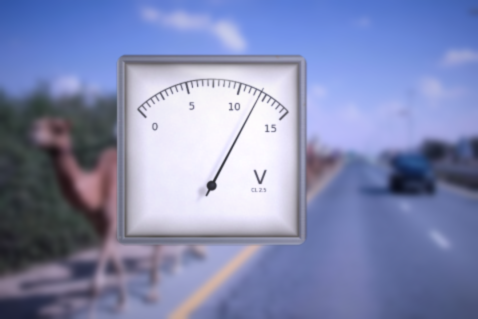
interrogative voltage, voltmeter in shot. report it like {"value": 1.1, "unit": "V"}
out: {"value": 12, "unit": "V"}
